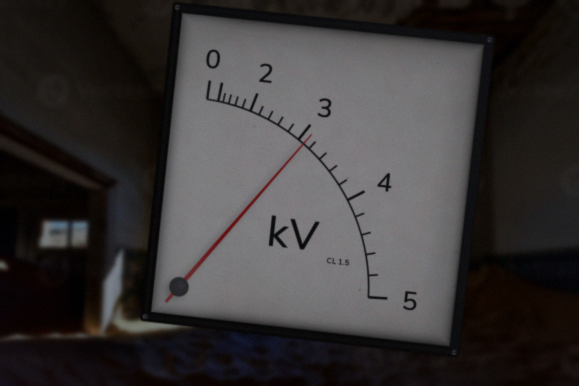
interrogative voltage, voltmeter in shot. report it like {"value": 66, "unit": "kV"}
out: {"value": 3.1, "unit": "kV"}
